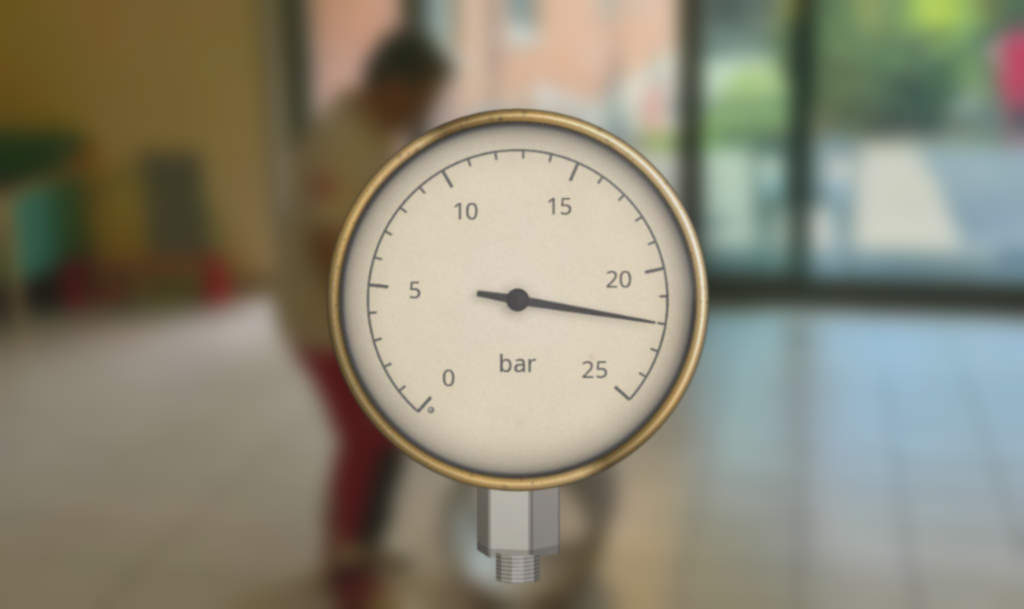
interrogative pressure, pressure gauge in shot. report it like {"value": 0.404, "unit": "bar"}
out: {"value": 22, "unit": "bar"}
